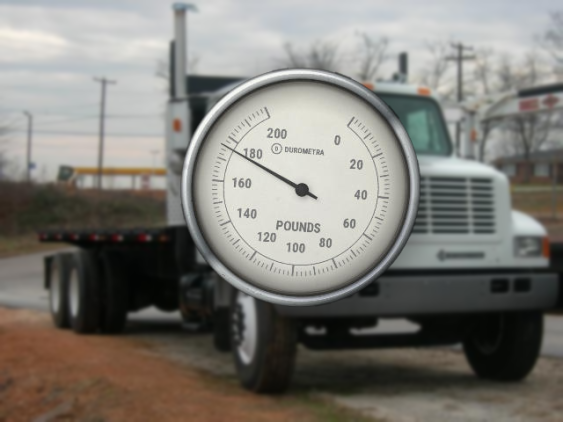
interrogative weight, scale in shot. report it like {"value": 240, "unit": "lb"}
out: {"value": 176, "unit": "lb"}
